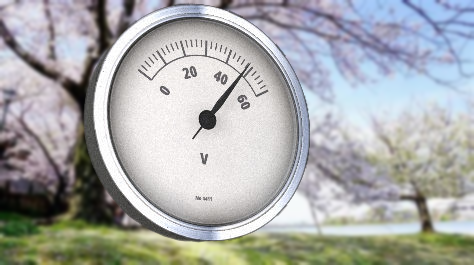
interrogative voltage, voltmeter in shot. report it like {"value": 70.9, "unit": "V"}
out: {"value": 48, "unit": "V"}
